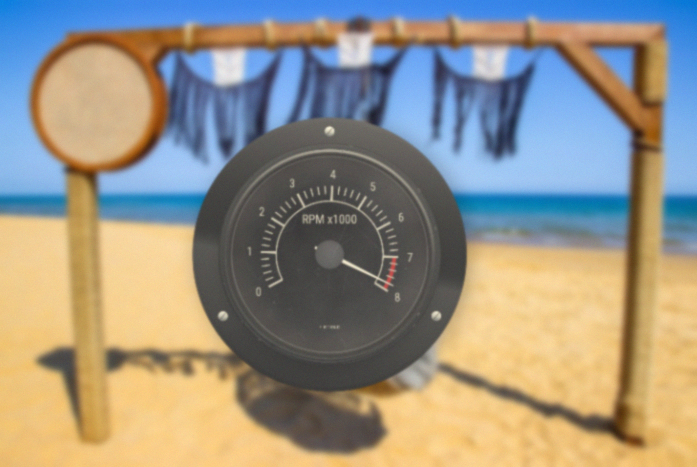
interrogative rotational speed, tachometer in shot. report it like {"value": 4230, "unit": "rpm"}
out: {"value": 7800, "unit": "rpm"}
